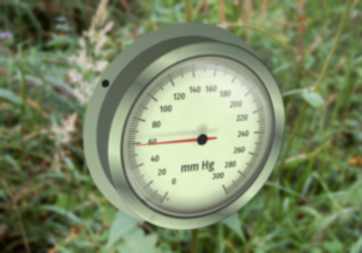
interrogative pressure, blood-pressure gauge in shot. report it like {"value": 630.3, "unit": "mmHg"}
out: {"value": 60, "unit": "mmHg"}
